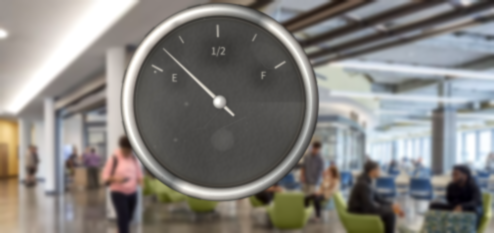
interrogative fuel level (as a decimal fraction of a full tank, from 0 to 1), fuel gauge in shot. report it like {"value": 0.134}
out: {"value": 0.125}
